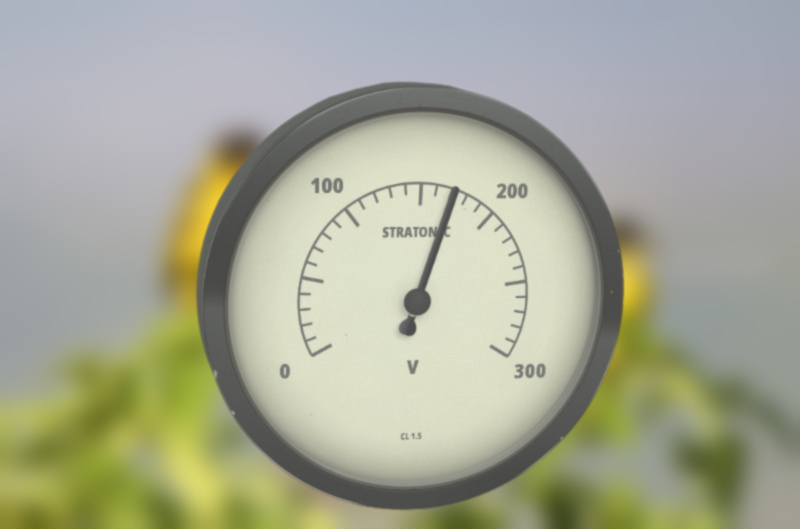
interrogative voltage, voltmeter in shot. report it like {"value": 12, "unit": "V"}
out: {"value": 170, "unit": "V"}
